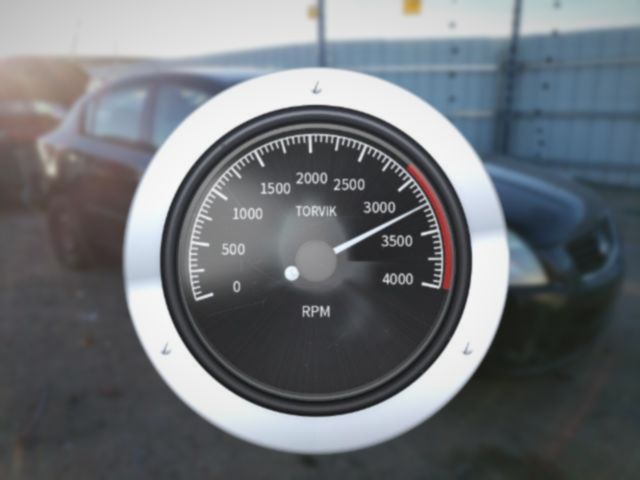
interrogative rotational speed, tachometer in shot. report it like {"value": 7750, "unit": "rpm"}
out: {"value": 3250, "unit": "rpm"}
